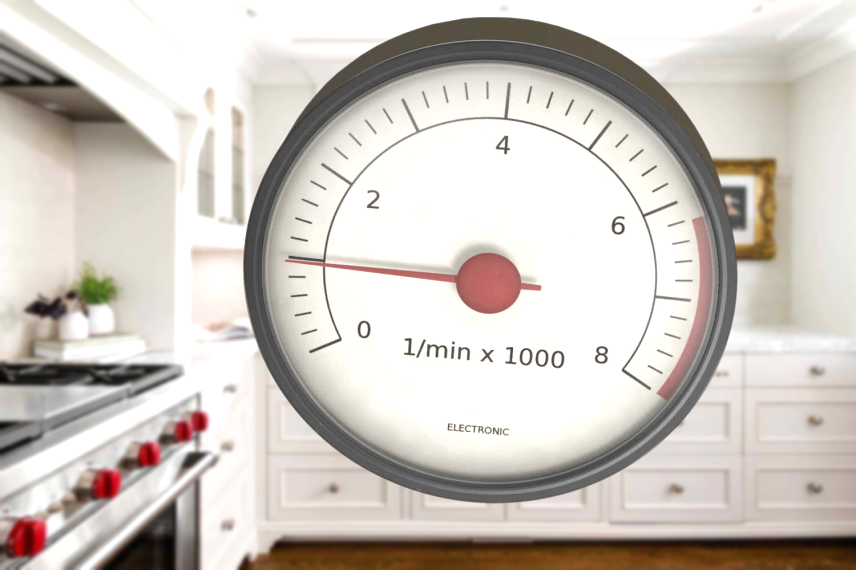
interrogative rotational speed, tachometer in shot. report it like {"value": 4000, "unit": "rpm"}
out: {"value": 1000, "unit": "rpm"}
